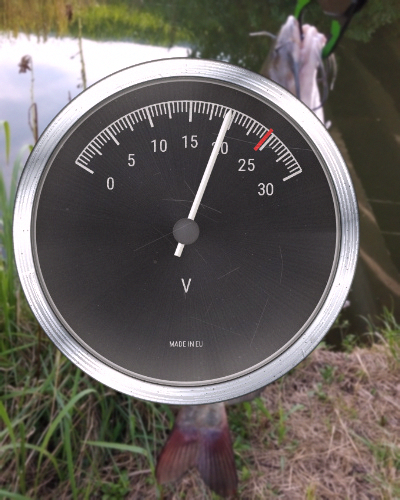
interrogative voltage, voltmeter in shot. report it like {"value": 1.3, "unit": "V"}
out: {"value": 19.5, "unit": "V"}
